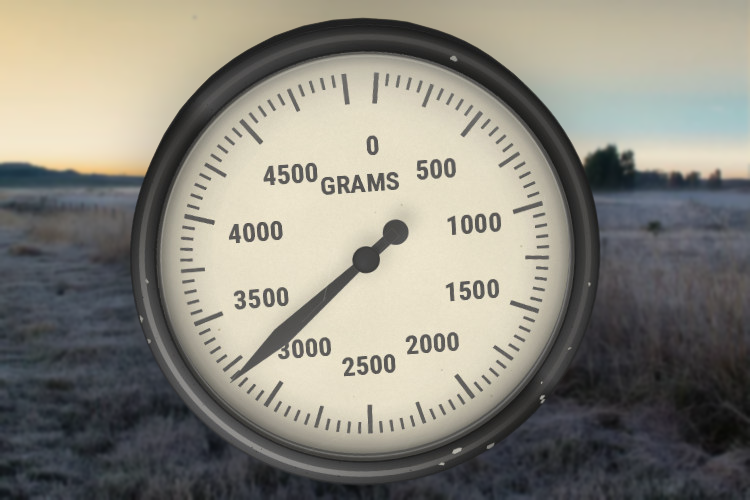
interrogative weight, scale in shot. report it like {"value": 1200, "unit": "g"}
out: {"value": 3200, "unit": "g"}
